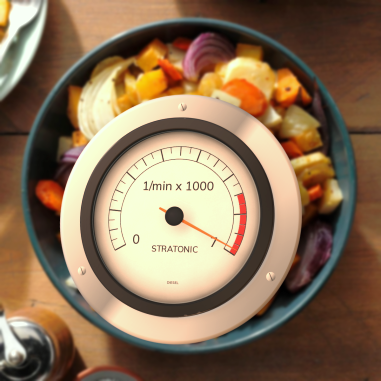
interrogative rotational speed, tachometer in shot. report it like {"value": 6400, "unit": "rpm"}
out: {"value": 6875, "unit": "rpm"}
